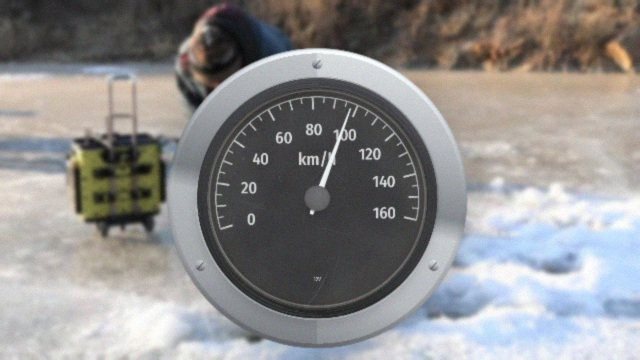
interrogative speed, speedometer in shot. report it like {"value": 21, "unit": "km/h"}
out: {"value": 97.5, "unit": "km/h"}
